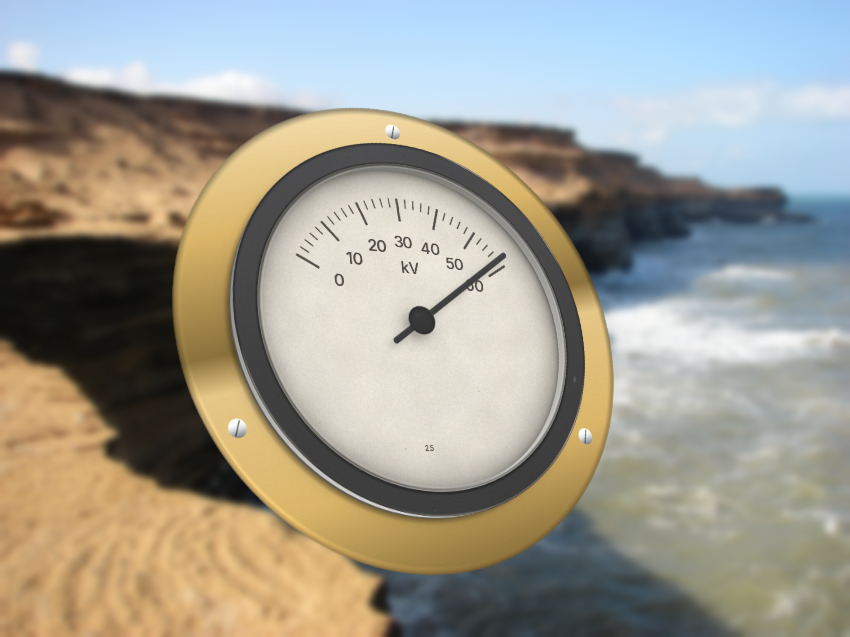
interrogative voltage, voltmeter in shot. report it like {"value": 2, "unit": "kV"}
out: {"value": 58, "unit": "kV"}
